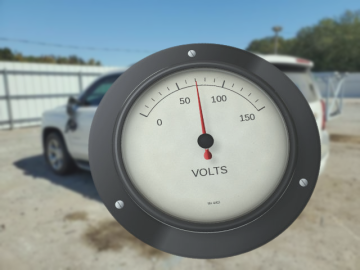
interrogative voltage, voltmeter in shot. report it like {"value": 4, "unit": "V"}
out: {"value": 70, "unit": "V"}
